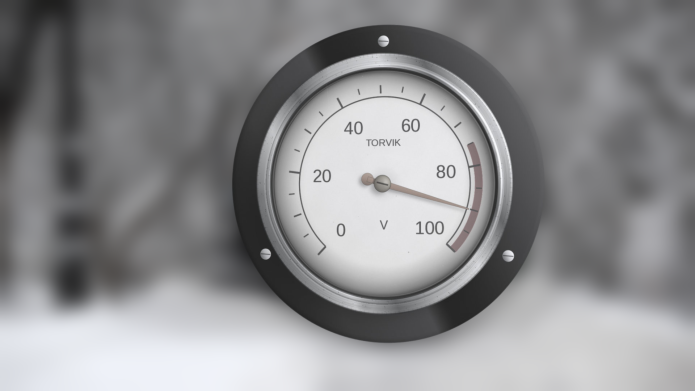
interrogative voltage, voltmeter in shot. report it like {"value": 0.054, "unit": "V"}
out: {"value": 90, "unit": "V"}
